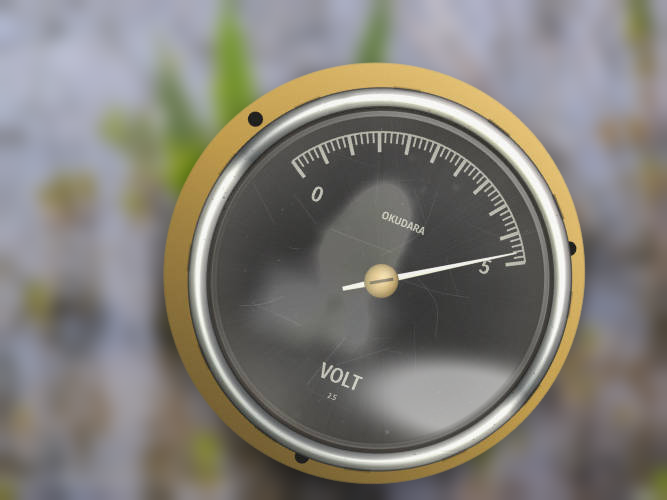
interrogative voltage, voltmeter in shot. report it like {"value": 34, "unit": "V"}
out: {"value": 4.8, "unit": "V"}
